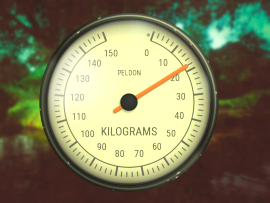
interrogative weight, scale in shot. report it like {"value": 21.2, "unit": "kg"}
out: {"value": 18, "unit": "kg"}
